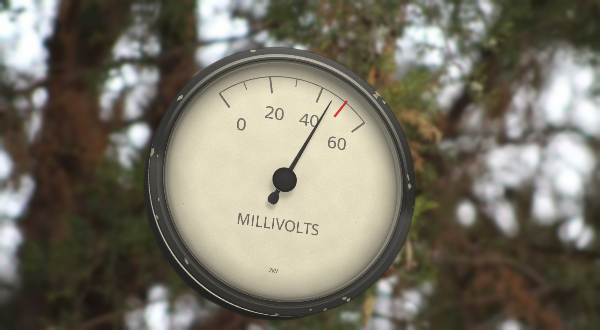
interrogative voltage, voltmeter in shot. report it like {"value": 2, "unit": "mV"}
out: {"value": 45, "unit": "mV"}
